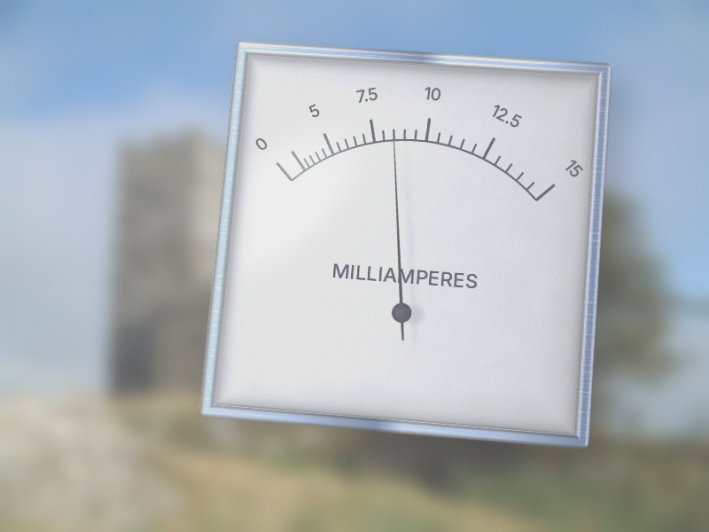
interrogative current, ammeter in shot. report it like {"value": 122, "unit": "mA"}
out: {"value": 8.5, "unit": "mA"}
